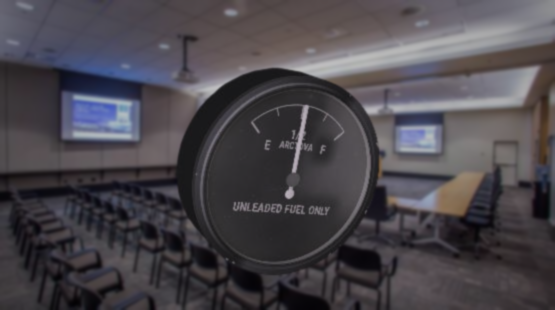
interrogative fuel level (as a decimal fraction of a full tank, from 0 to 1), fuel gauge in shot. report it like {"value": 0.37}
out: {"value": 0.5}
